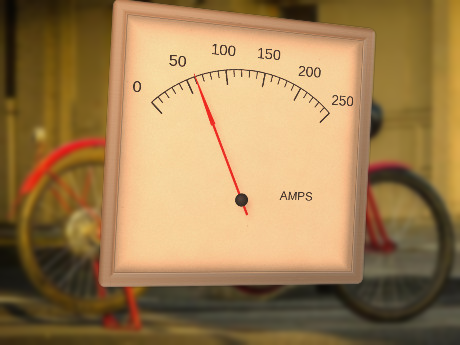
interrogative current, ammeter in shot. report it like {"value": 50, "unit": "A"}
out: {"value": 60, "unit": "A"}
